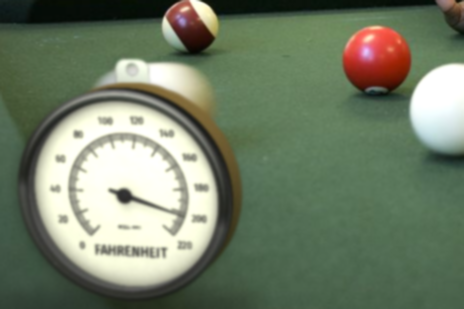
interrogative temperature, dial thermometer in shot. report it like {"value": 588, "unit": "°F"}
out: {"value": 200, "unit": "°F"}
